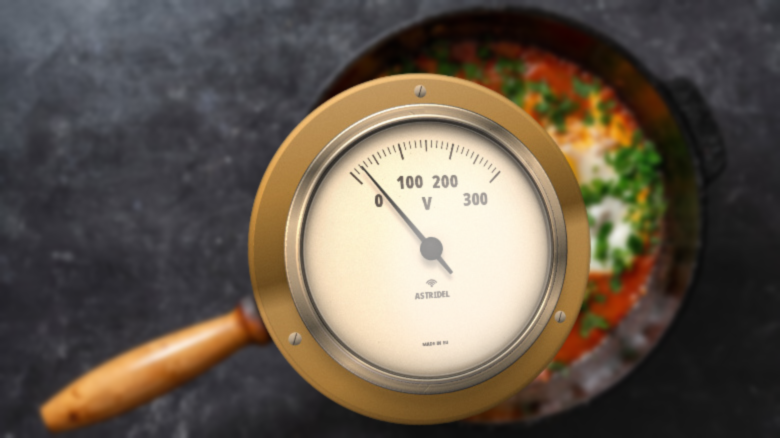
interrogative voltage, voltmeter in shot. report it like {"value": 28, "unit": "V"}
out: {"value": 20, "unit": "V"}
